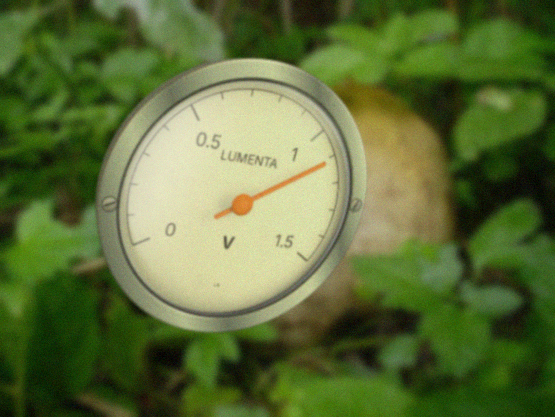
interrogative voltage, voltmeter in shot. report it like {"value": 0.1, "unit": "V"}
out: {"value": 1.1, "unit": "V"}
